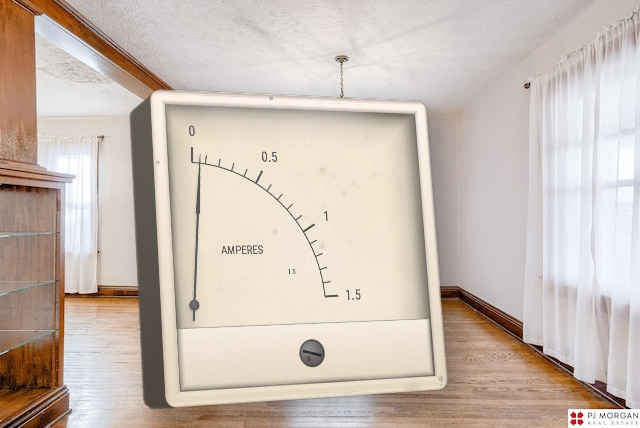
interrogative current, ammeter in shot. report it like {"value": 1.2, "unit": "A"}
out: {"value": 0.05, "unit": "A"}
